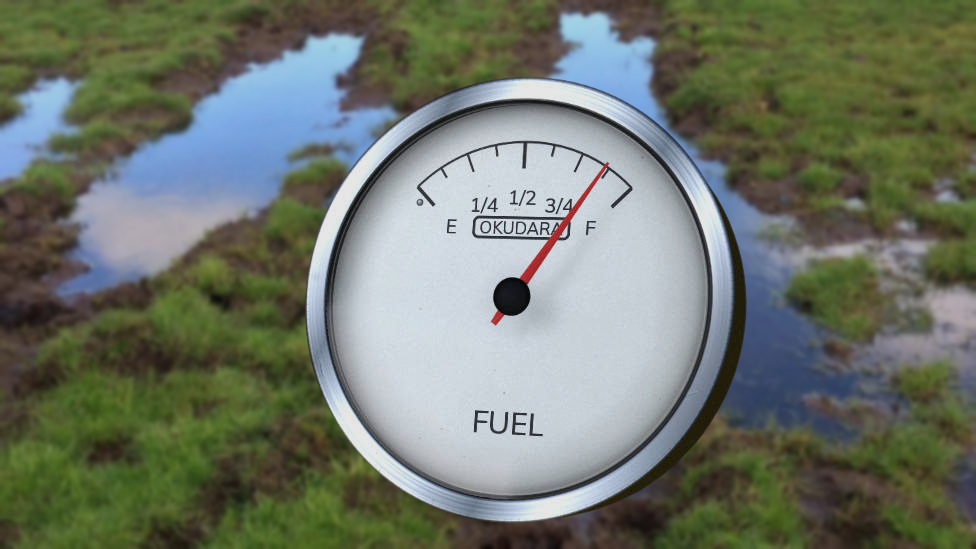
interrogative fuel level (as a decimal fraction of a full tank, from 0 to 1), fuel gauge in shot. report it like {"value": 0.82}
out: {"value": 0.875}
